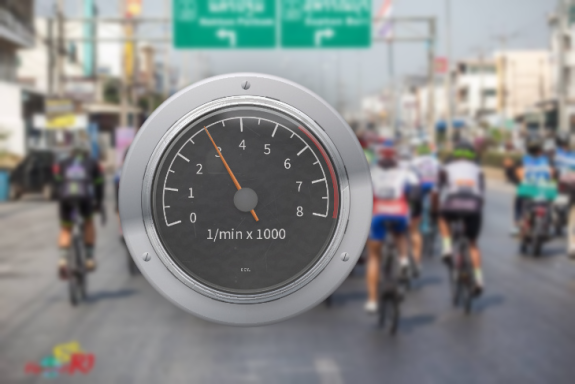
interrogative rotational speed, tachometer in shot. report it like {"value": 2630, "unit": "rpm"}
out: {"value": 3000, "unit": "rpm"}
